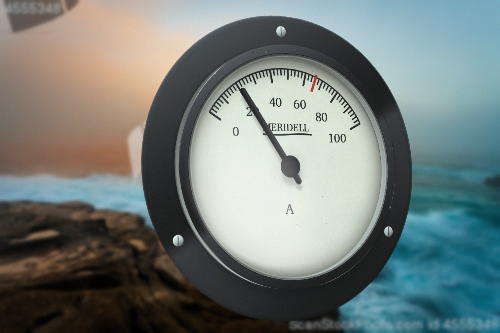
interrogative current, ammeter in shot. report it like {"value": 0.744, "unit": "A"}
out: {"value": 20, "unit": "A"}
